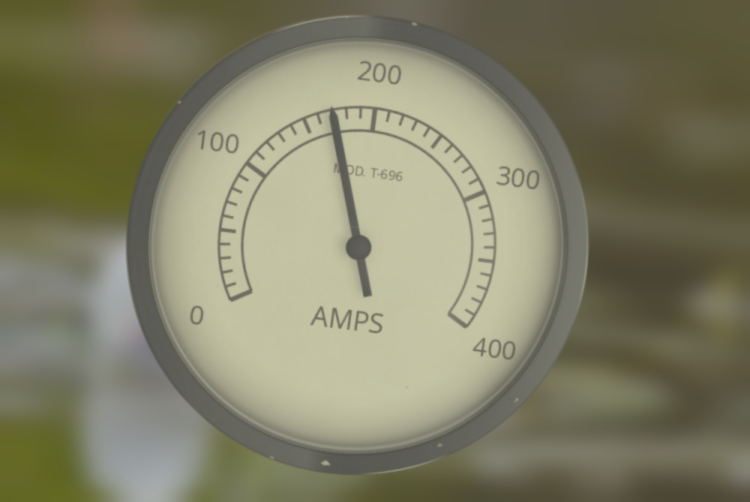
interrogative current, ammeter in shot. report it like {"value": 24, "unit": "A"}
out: {"value": 170, "unit": "A"}
